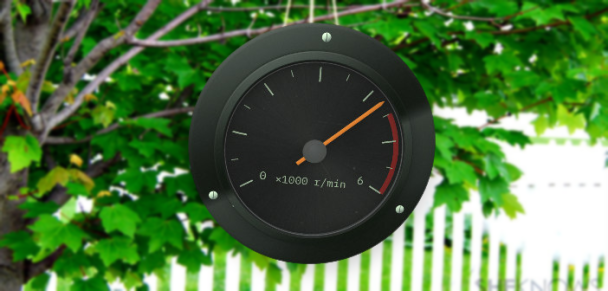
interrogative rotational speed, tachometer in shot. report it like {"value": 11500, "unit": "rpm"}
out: {"value": 4250, "unit": "rpm"}
